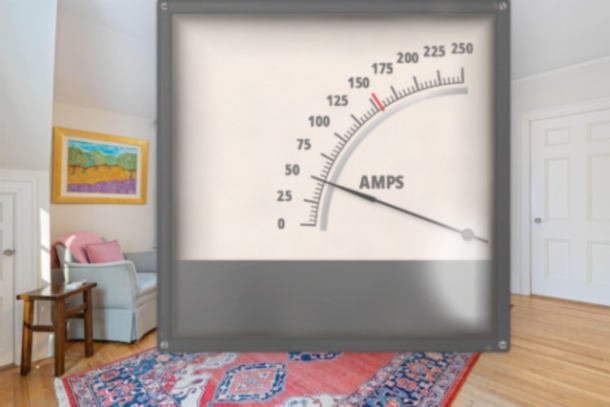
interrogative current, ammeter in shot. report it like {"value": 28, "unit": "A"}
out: {"value": 50, "unit": "A"}
